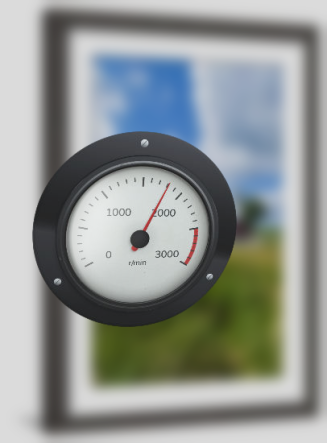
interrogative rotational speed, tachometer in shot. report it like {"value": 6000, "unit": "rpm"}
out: {"value": 1800, "unit": "rpm"}
